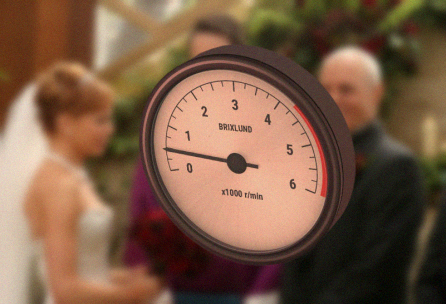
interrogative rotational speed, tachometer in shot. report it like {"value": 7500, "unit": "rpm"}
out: {"value": 500, "unit": "rpm"}
